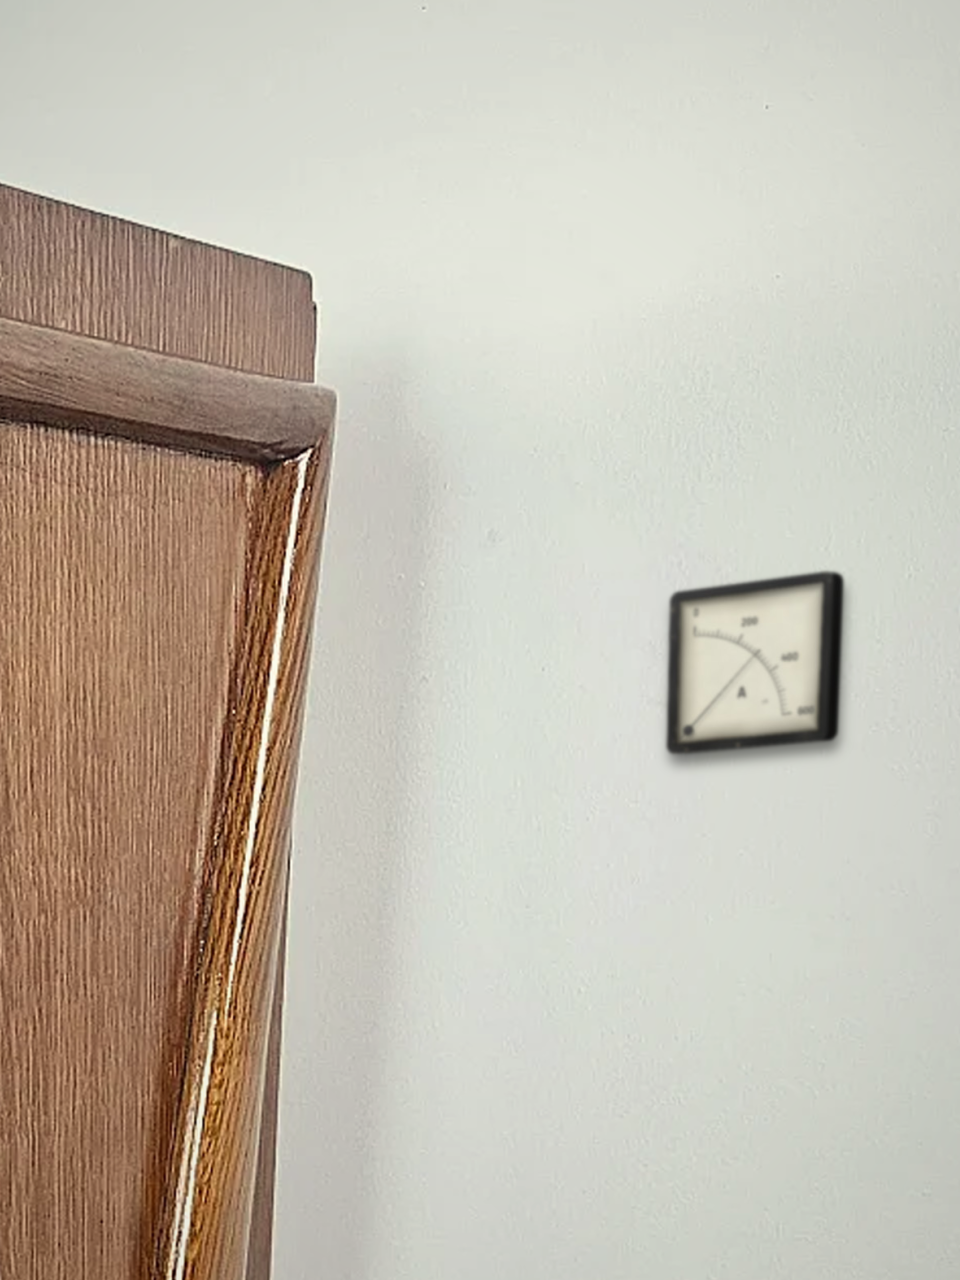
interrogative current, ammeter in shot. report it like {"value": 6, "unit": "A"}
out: {"value": 300, "unit": "A"}
